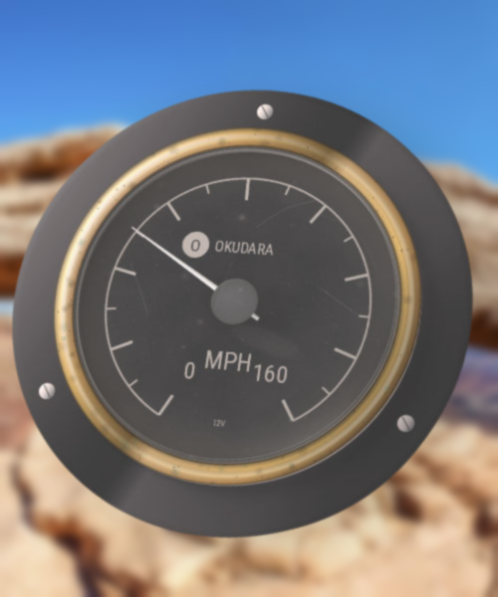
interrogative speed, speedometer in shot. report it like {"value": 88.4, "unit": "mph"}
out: {"value": 50, "unit": "mph"}
